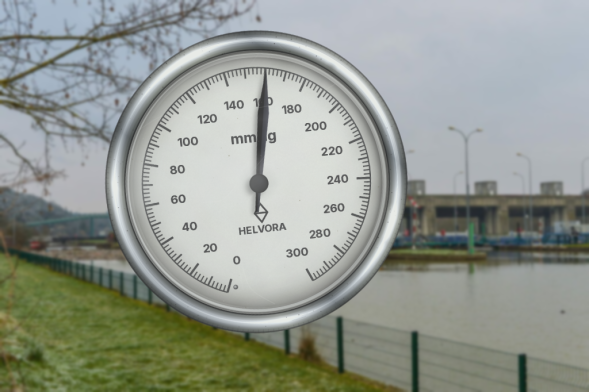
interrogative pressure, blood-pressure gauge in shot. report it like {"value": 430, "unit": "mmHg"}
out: {"value": 160, "unit": "mmHg"}
